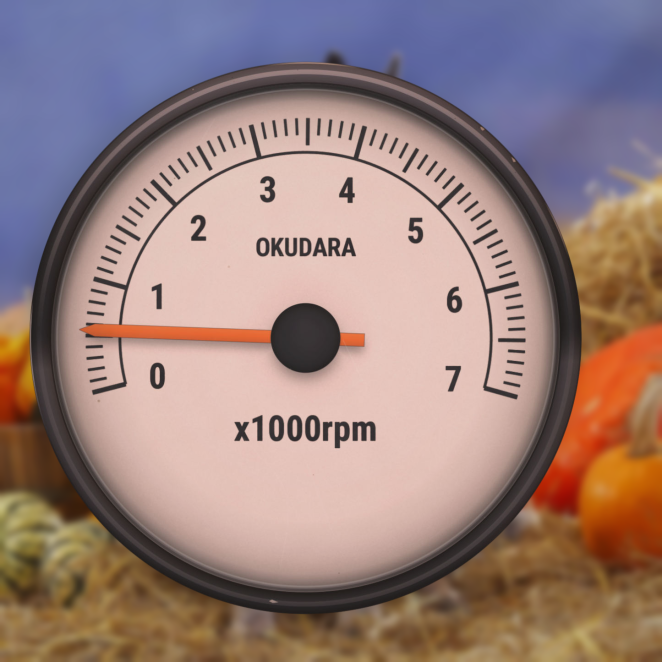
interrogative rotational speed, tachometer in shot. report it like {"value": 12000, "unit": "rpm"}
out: {"value": 550, "unit": "rpm"}
